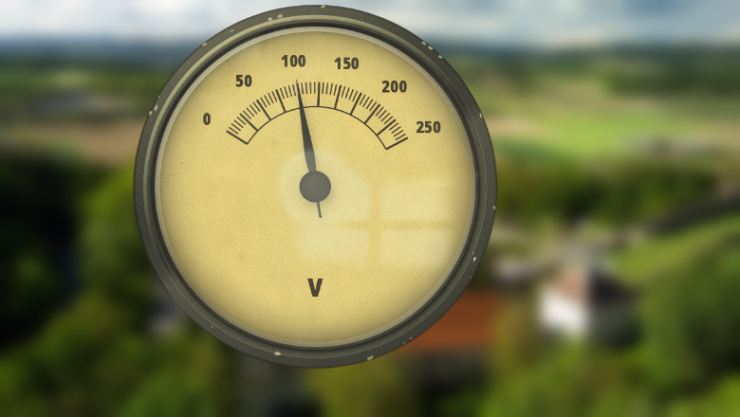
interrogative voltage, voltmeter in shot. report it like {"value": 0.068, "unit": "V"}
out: {"value": 100, "unit": "V"}
